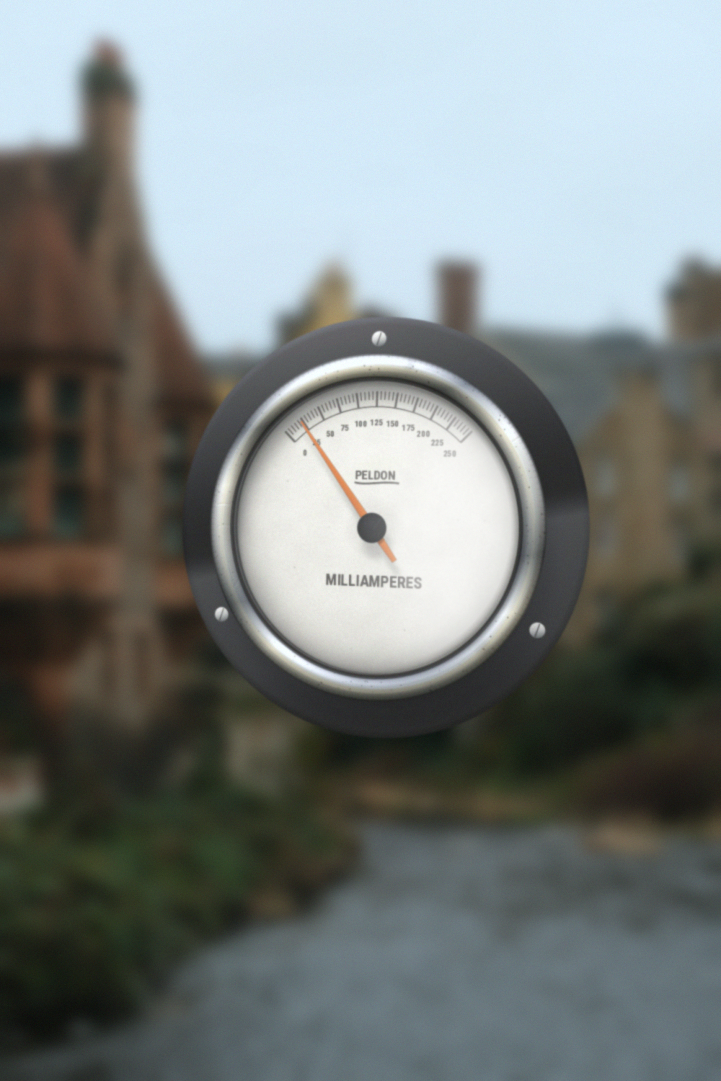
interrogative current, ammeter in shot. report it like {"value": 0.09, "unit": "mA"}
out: {"value": 25, "unit": "mA"}
